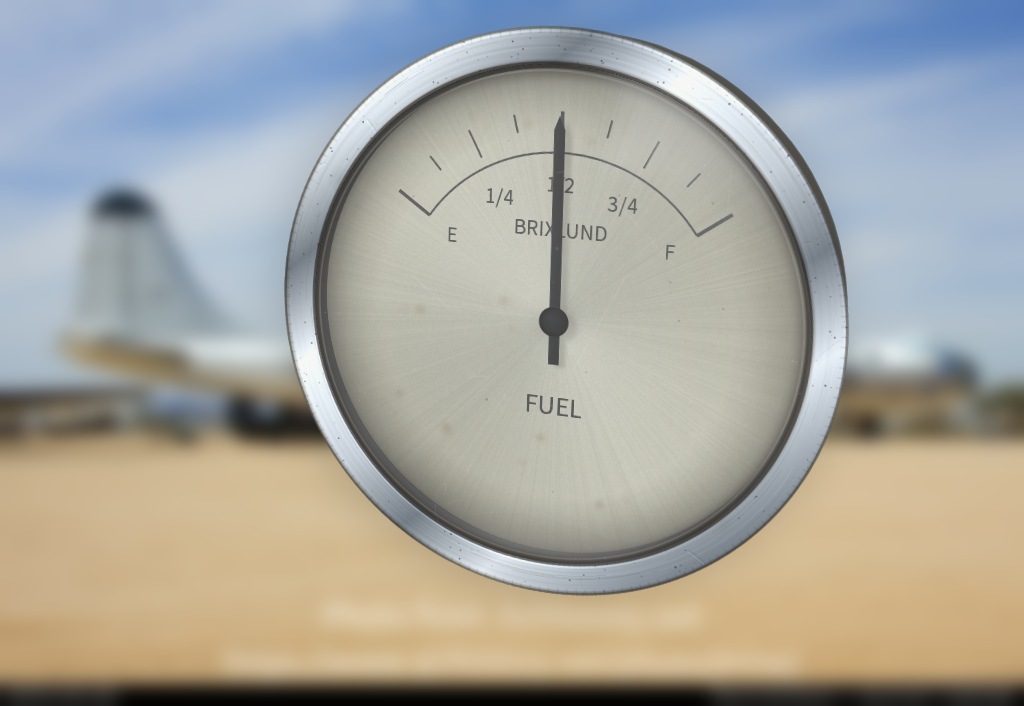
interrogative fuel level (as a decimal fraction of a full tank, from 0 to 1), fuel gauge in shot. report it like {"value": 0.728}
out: {"value": 0.5}
